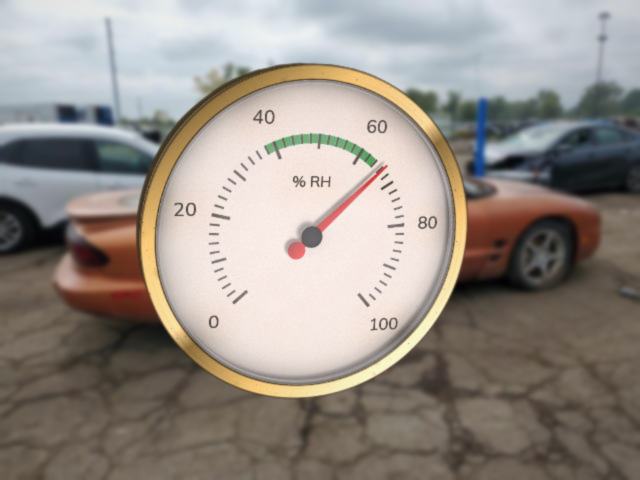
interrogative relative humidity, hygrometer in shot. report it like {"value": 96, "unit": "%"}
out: {"value": 66, "unit": "%"}
